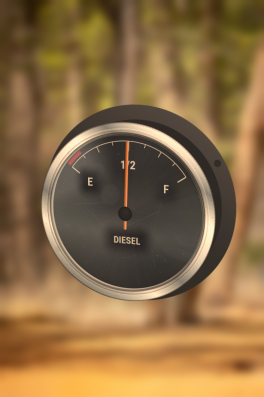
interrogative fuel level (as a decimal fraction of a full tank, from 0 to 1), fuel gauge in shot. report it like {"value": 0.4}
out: {"value": 0.5}
